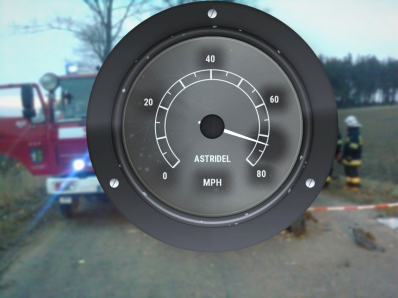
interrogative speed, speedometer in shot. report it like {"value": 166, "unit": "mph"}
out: {"value": 72.5, "unit": "mph"}
